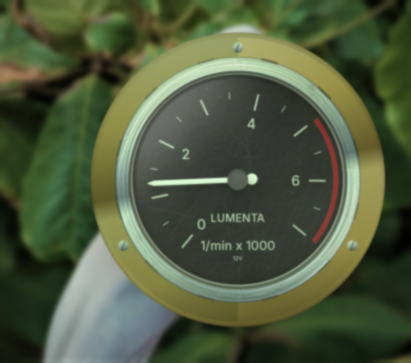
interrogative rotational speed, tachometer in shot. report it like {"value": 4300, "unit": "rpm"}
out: {"value": 1250, "unit": "rpm"}
